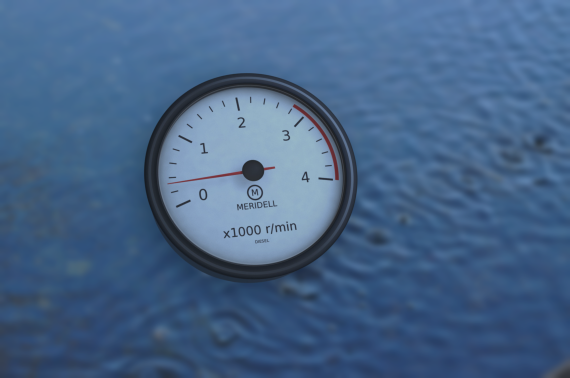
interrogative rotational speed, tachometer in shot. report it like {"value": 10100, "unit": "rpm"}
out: {"value": 300, "unit": "rpm"}
